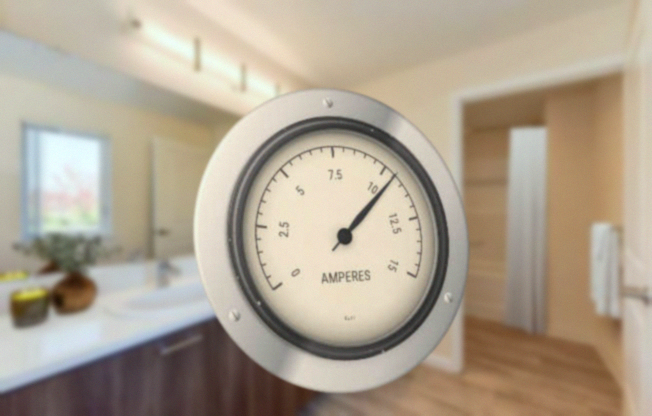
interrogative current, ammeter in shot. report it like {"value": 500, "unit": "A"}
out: {"value": 10.5, "unit": "A"}
